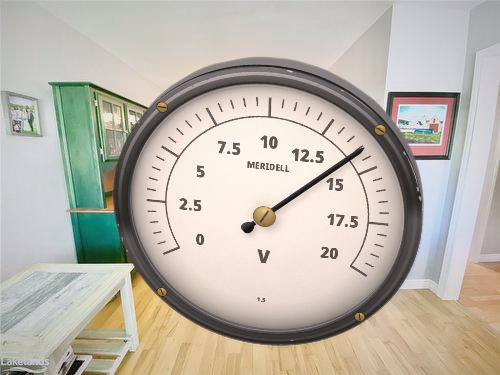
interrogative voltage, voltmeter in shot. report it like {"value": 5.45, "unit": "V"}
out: {"value": 14, "unit": "V"}
